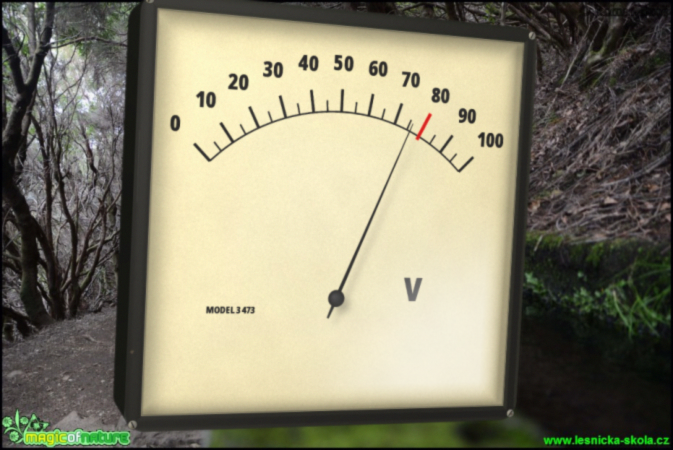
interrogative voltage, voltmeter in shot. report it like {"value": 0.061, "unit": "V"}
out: {"value": 75, "unit": "V"}
